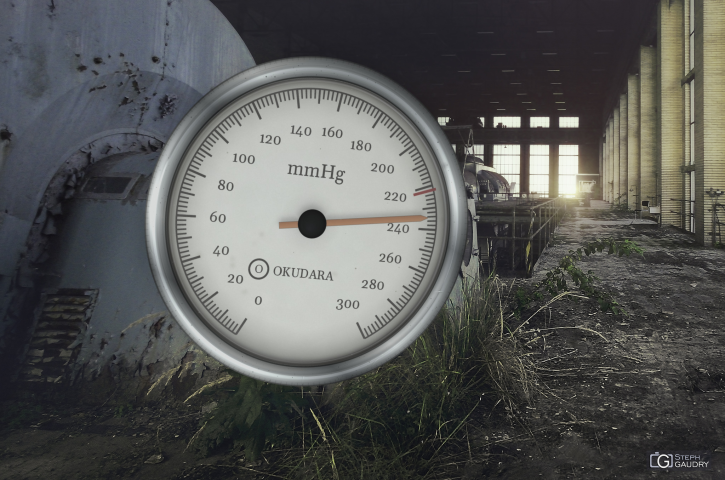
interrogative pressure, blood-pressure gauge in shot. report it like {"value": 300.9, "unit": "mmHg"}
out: {"value": 234, "unit": "mmHg"}
